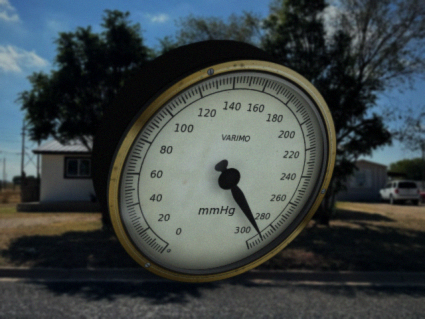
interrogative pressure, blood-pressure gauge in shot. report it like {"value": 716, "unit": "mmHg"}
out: {"value": 290, "unit": "mmHg"}
